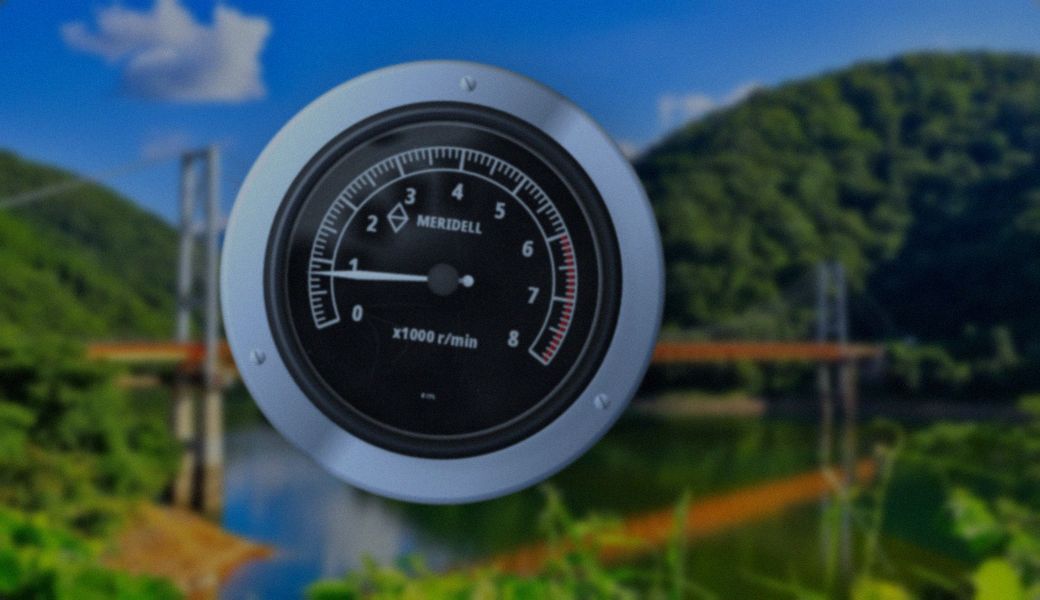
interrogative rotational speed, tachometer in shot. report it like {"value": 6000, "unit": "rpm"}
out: {"value": 800, "unit": "rpm"}
